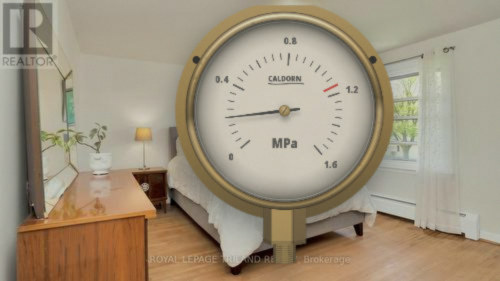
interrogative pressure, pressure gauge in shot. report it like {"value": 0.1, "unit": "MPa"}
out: {"value": 0.2, "unit": "MPa"}
